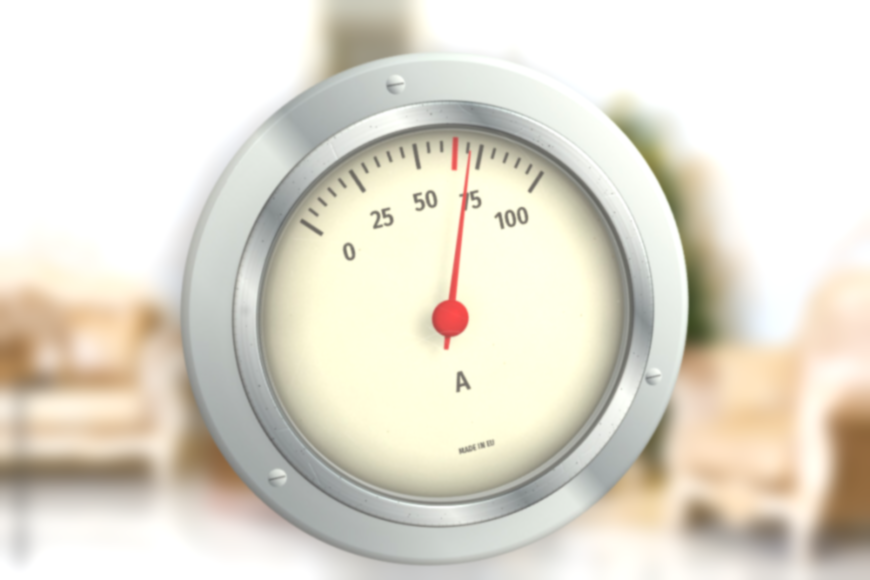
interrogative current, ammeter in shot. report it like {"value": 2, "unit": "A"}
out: {"value": 70, "unit": "A"}
